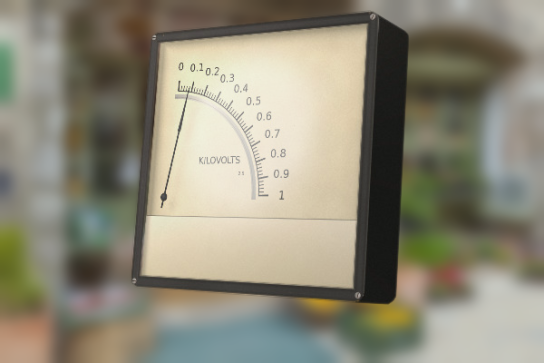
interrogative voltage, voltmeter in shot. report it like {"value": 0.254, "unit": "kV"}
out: {"value": 0.1, "unit": "kV"}
